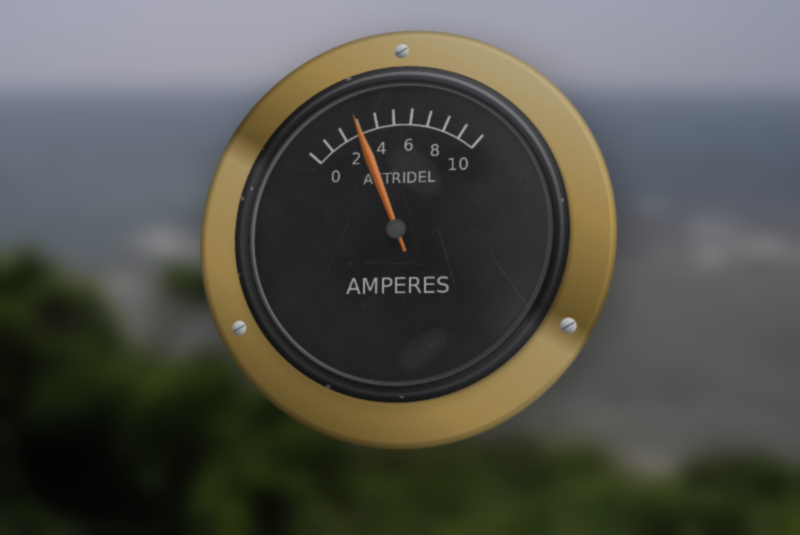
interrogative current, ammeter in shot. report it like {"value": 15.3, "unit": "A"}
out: {"value": 3, "unit": "A"}
